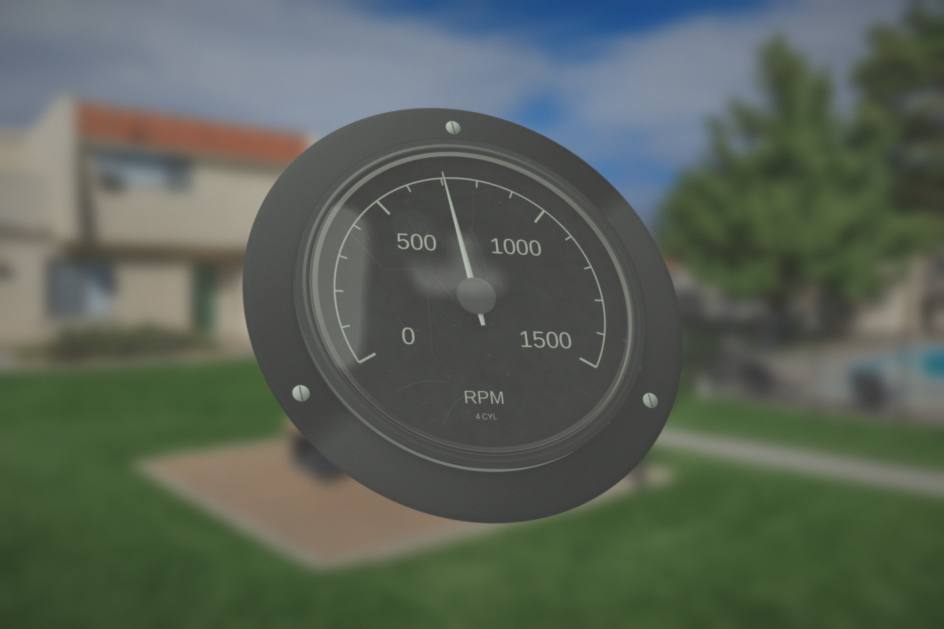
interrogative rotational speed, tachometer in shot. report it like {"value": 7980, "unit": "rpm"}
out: {"value": 700, "unit": "rpm"}
